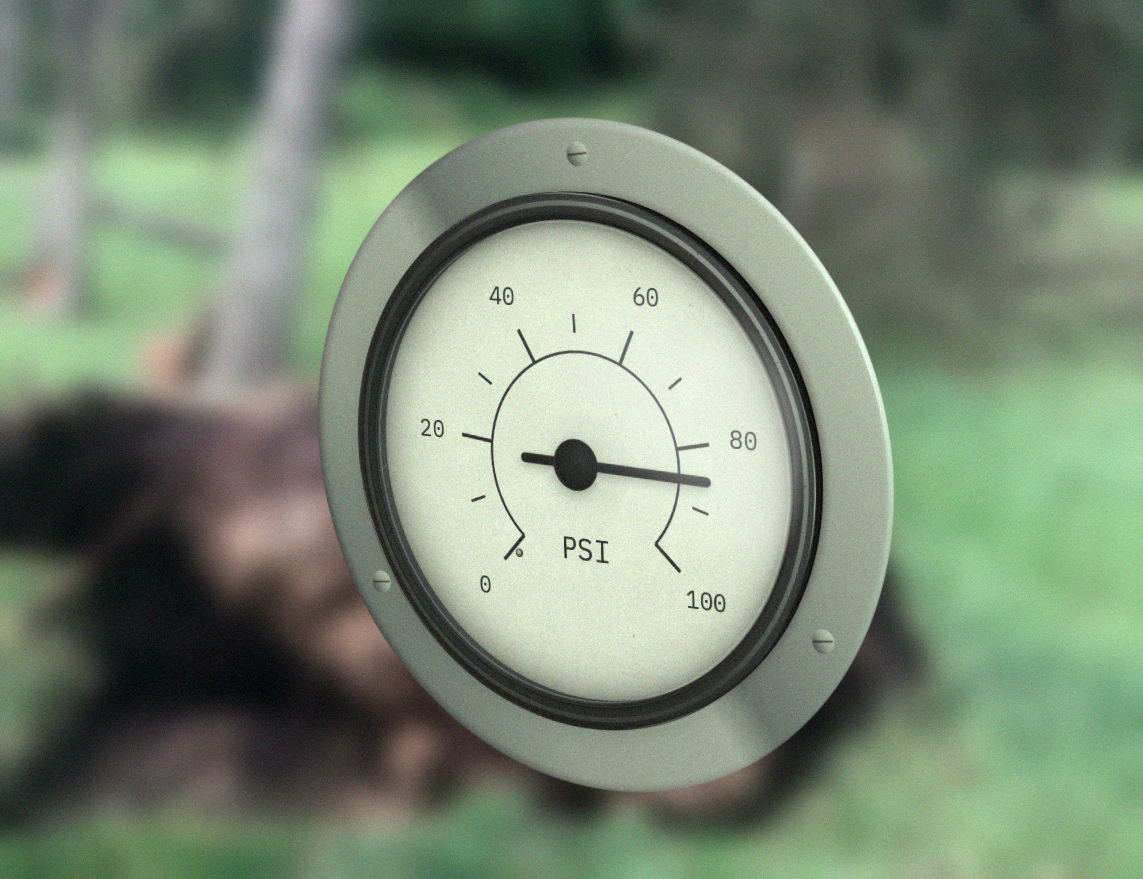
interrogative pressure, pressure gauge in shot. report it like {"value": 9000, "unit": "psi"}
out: {"value": 85, "unit": "psi"}
